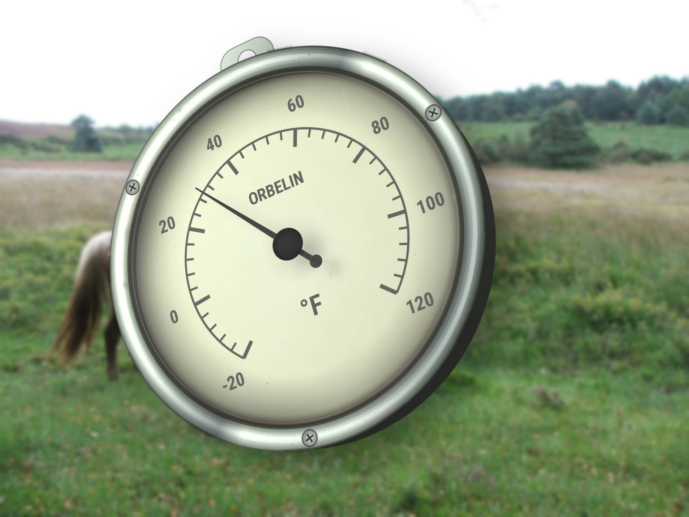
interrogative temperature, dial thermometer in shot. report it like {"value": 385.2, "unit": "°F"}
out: {"value": 30, "unit": "°F"}
